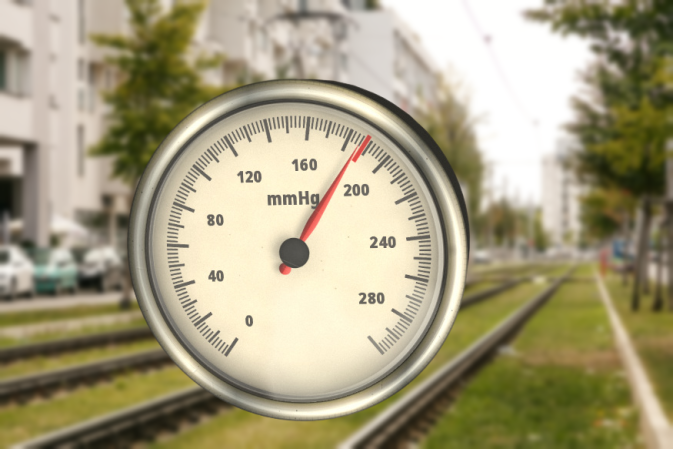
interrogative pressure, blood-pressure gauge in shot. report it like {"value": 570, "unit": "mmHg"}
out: {"value": 186, "unit": "mmHg"}
